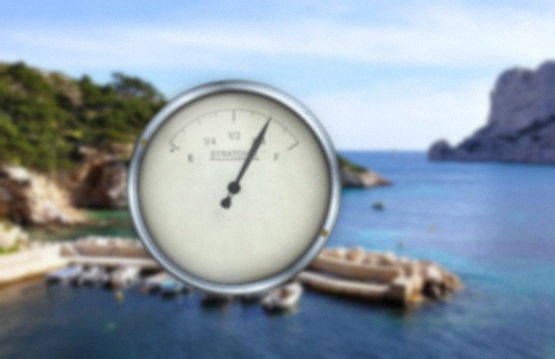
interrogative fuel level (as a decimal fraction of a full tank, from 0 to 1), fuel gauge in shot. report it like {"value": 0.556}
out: {"value": 0.75}
